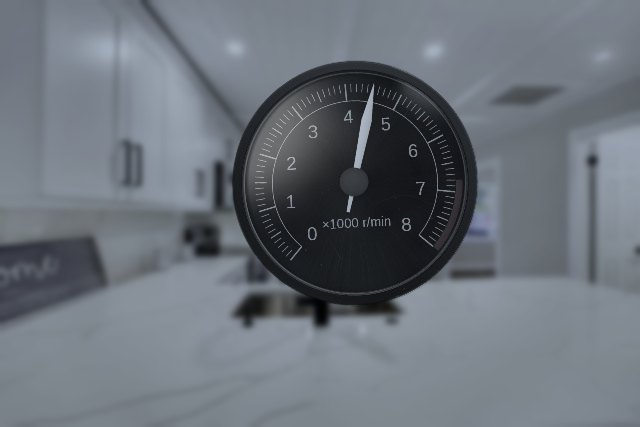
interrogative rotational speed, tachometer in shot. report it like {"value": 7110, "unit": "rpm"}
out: {"value": 4500, "unit": "rpm"}
